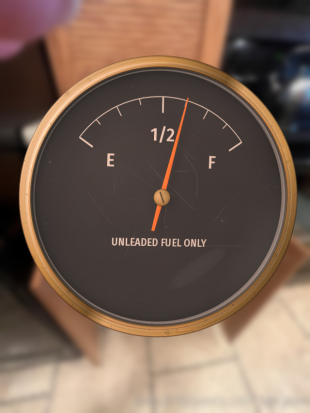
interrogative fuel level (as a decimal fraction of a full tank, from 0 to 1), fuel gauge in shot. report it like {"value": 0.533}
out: {"value": 0.625}
